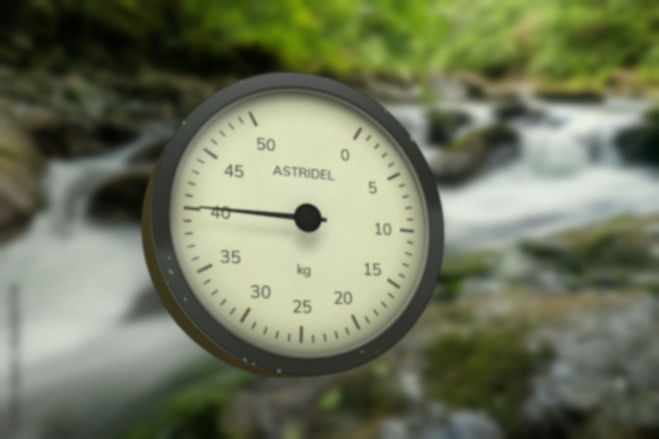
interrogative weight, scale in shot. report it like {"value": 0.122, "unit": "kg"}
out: {"value": 40, "unit": "kg"}
